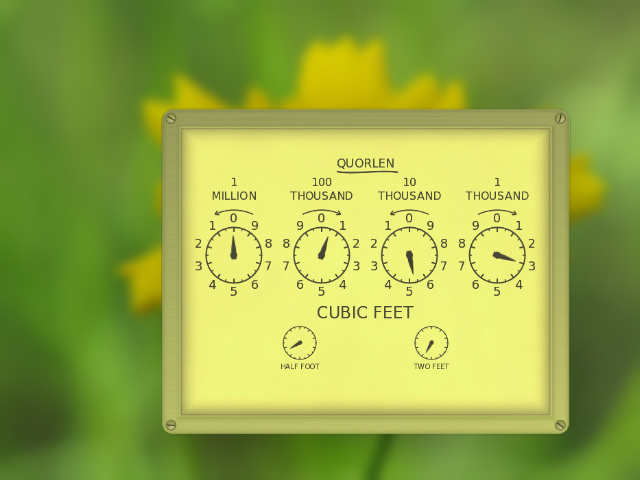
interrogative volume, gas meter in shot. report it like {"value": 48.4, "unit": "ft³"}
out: {"value": 5300, "unit": "ft³"}
